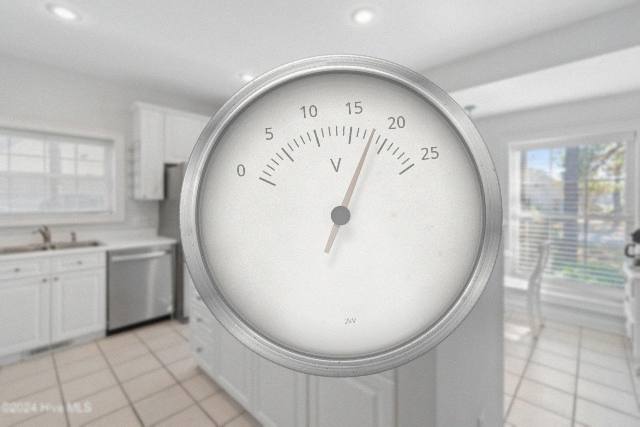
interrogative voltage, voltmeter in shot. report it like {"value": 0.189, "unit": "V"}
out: {"value": 18, "unit": "V"}
